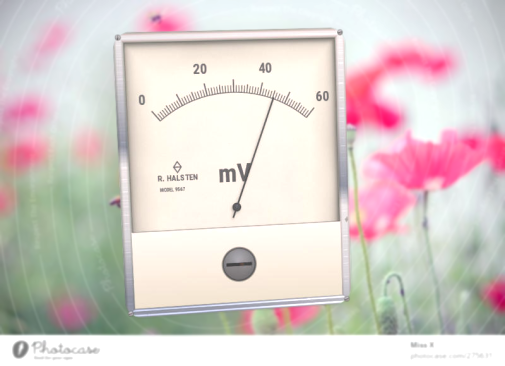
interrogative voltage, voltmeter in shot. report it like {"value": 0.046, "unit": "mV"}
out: {"value": 45, "unit": "mV"}
